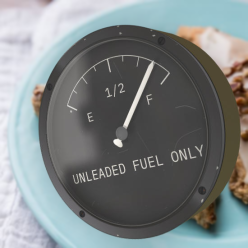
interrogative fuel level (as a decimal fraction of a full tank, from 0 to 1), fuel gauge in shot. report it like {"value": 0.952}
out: {"value": 0.875}
